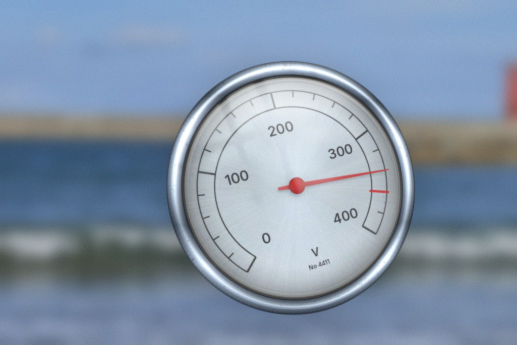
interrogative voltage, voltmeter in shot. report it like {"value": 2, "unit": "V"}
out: {"value": 340, "unit": "V"}
